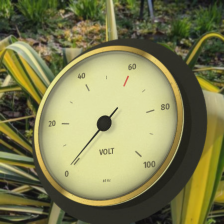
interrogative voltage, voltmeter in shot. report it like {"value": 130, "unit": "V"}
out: {"value": 0, "unit": "V"}
